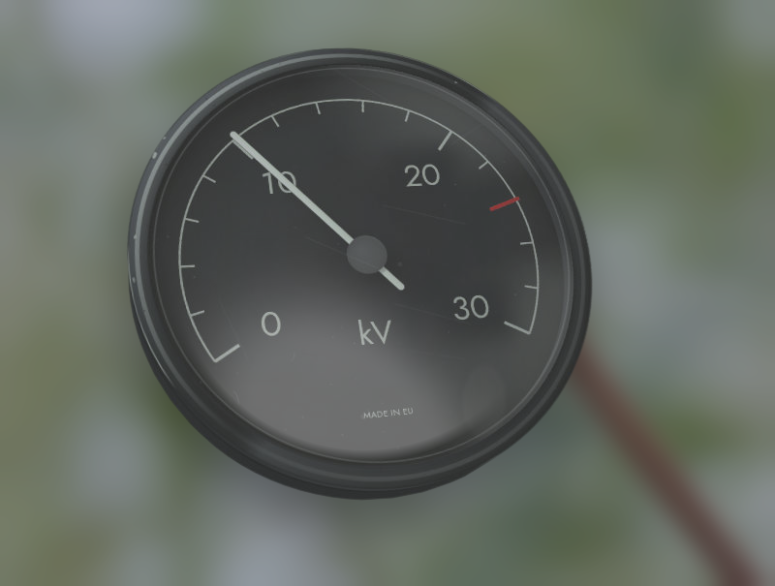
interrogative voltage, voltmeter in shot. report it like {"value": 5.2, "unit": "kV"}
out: {"value": 10, "unit": "kV"}
